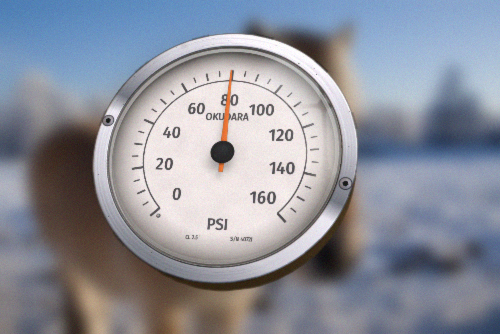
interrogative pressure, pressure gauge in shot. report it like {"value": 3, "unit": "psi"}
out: {"value": 80, "unit": "psi"}
